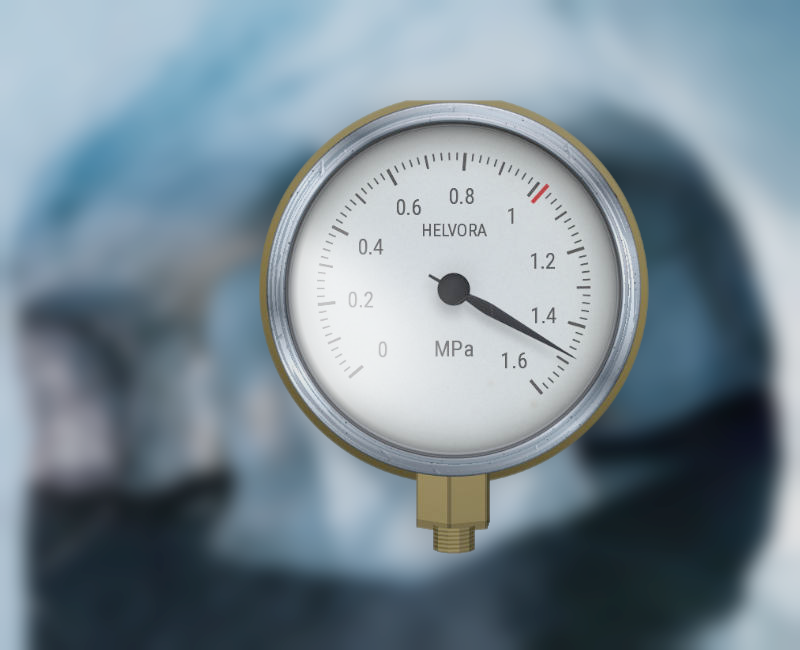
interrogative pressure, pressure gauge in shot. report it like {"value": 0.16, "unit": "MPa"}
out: {"value": 1.48, "unit": "MPa"}
